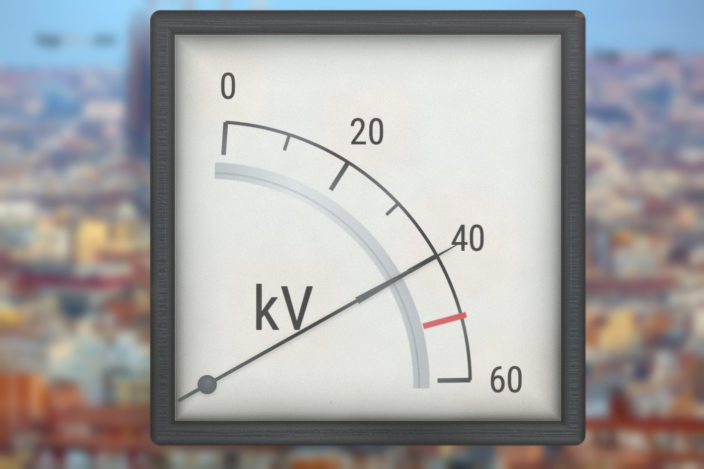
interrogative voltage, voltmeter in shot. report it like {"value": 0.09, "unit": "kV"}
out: {"value": 40, "unit": "kV"}
